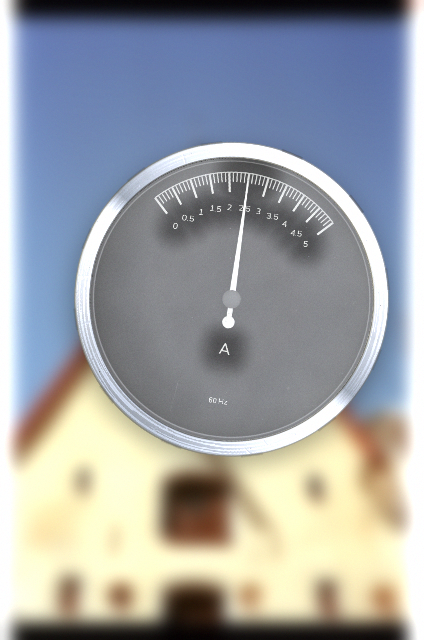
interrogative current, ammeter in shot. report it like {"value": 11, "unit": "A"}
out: {"value": 2.5, "unit": "A"}
